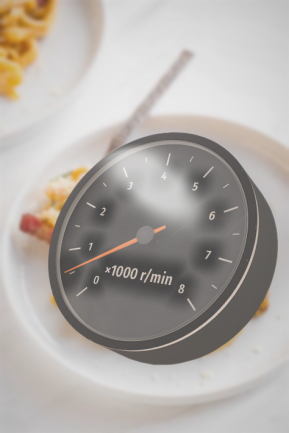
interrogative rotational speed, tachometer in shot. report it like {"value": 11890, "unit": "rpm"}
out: {"value": 500, "unit": "rpm"}
